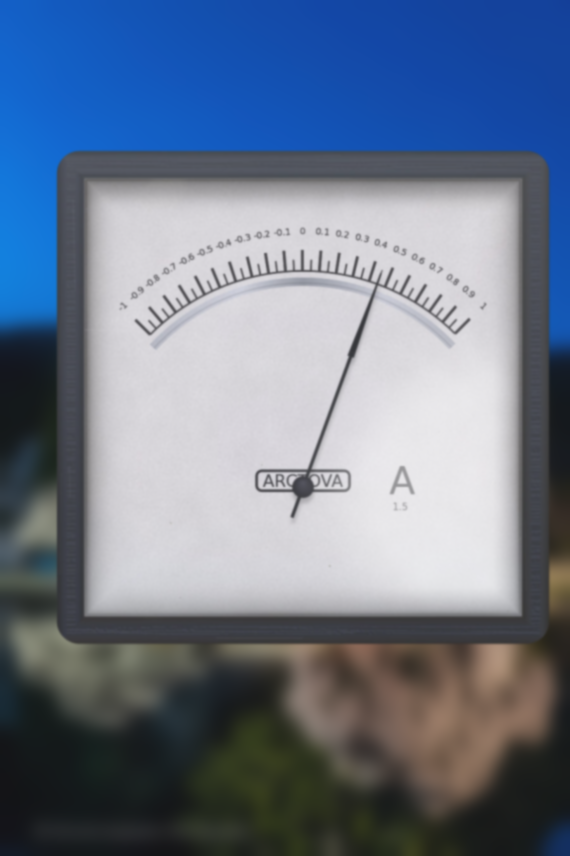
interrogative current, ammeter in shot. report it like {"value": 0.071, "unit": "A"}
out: {"value": 0.45, "unit": "A"}
